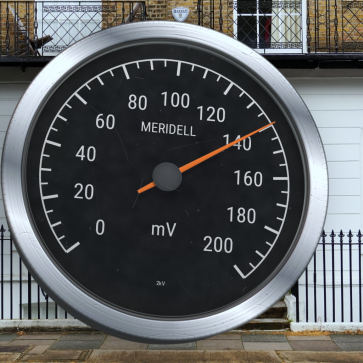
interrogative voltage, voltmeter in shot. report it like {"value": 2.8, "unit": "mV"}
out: {"value": 140, "unit": "mV"}
